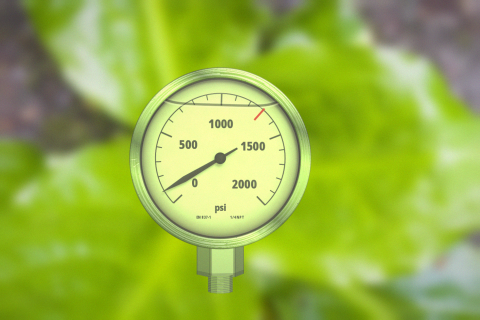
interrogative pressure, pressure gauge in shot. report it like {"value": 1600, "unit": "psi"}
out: {"value": 100, "unit": "psi"}
